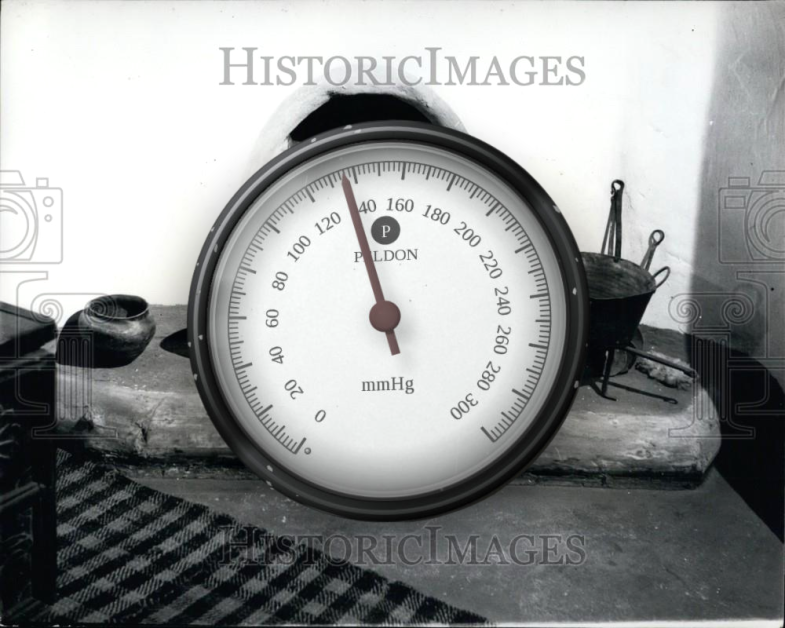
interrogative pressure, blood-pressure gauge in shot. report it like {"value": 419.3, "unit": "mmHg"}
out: {"value": 136, "unit": "mmHg"}
